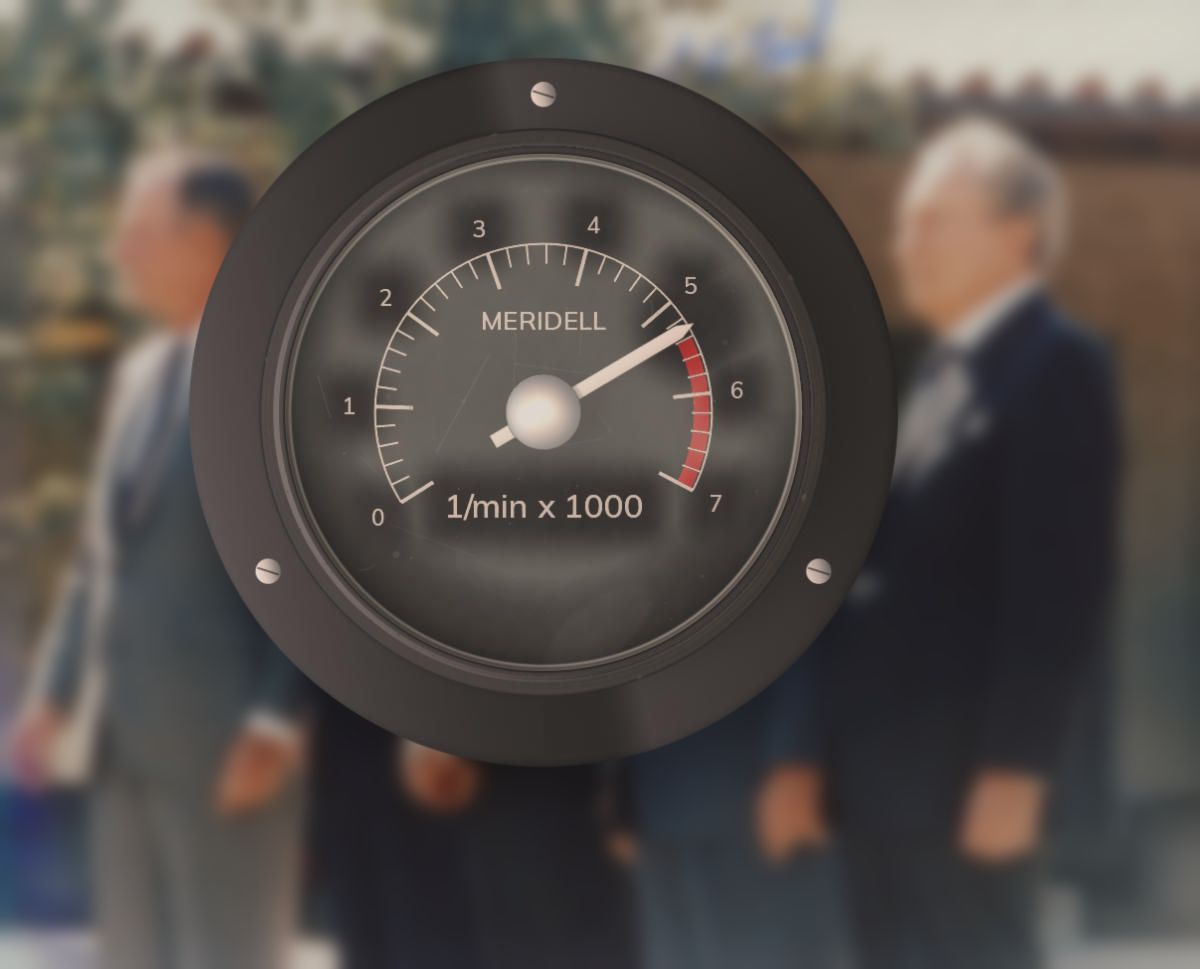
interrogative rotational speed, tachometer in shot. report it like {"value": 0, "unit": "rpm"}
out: {"value": 5300, "unit": "rpm"}
